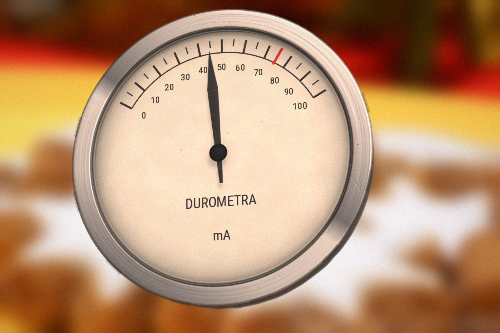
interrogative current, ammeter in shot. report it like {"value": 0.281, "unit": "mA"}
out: {"value": 45, "unit": "mA"}
